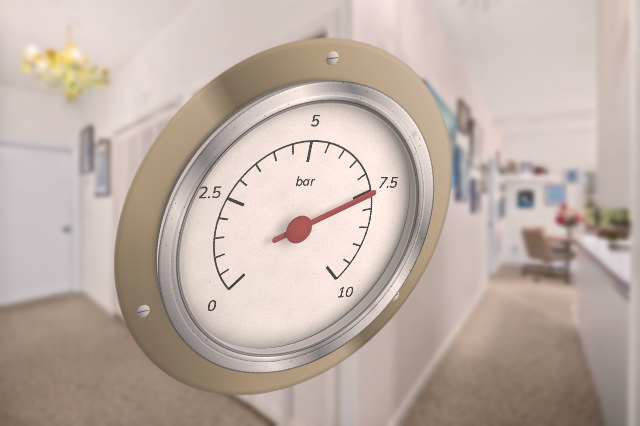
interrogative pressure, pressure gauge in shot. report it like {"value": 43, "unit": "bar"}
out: {"value": 7.5, "unit": "bar"}
